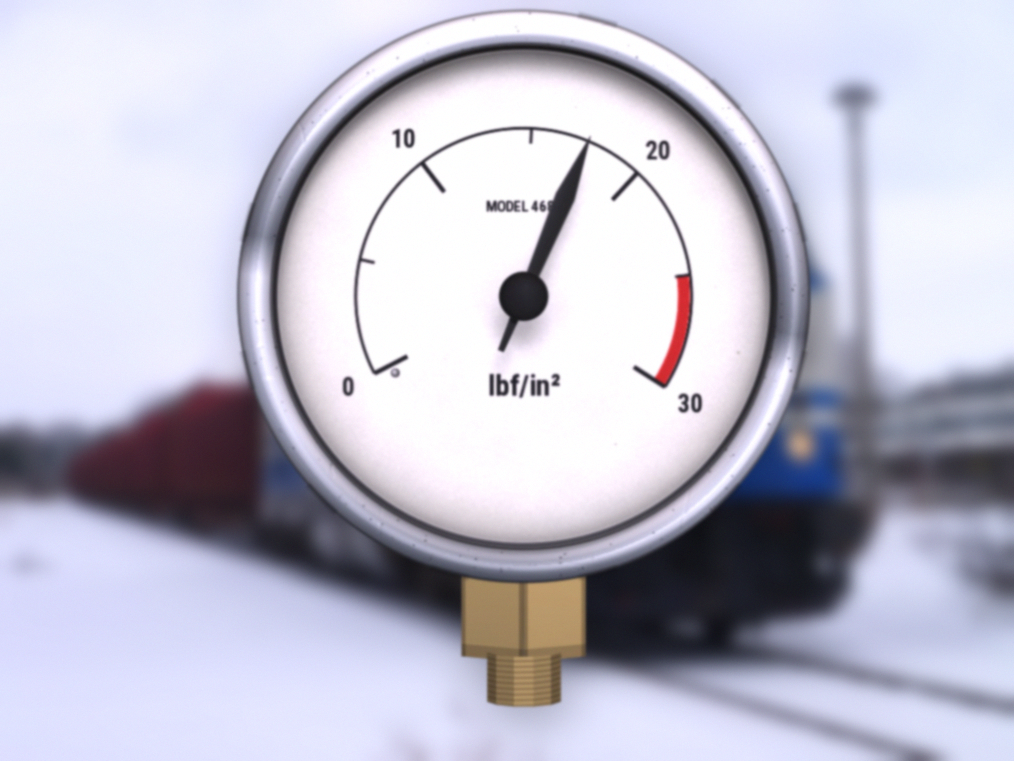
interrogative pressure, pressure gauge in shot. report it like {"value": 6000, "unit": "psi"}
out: {"value": 17.5, "unit": "psi"}
